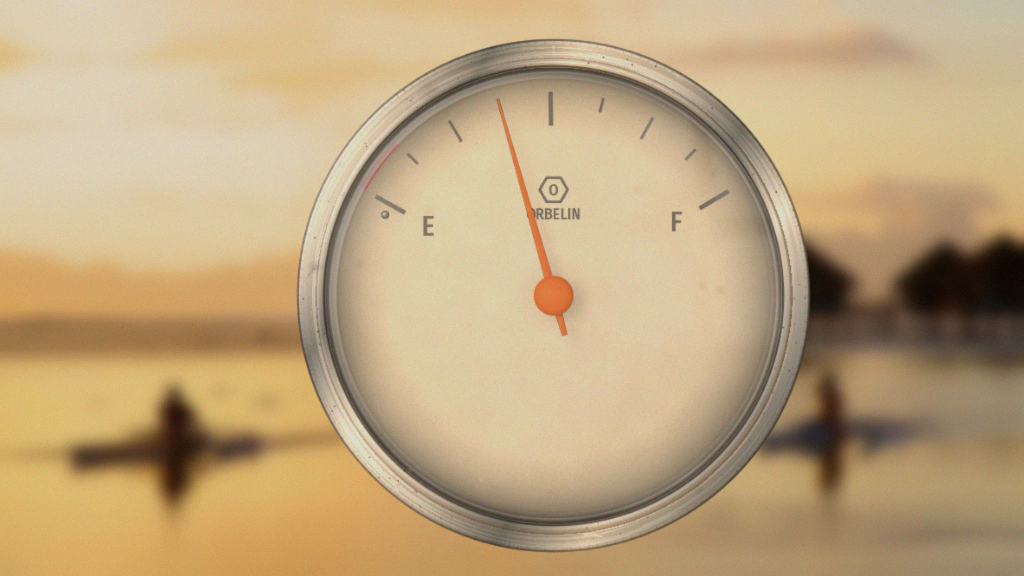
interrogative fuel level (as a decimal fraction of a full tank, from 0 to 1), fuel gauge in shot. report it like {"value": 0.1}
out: {"value": 0.375}
